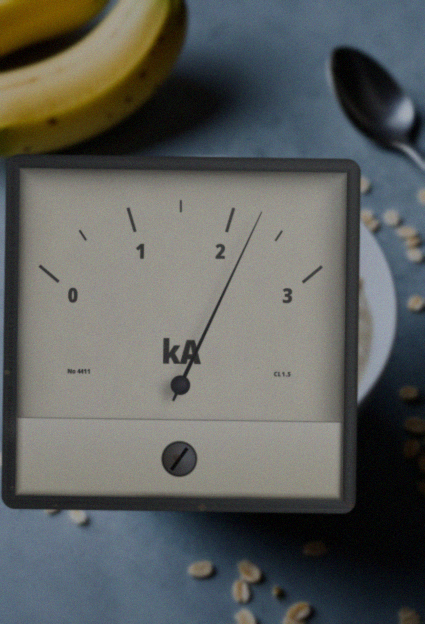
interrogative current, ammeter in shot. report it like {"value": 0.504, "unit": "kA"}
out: {"value": 2.25, "unit": "kA"}
